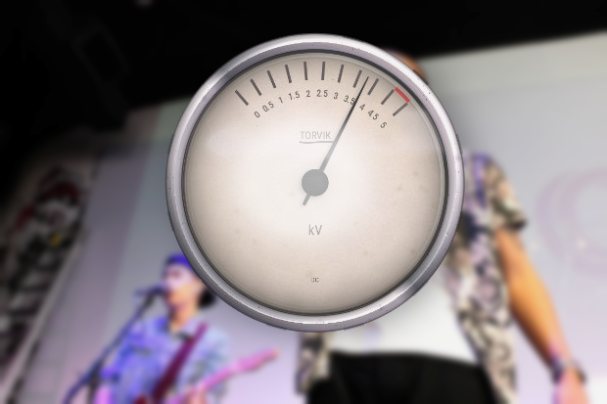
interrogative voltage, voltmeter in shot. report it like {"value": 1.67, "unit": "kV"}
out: {"value": 3.75, "unit": "kV"}
